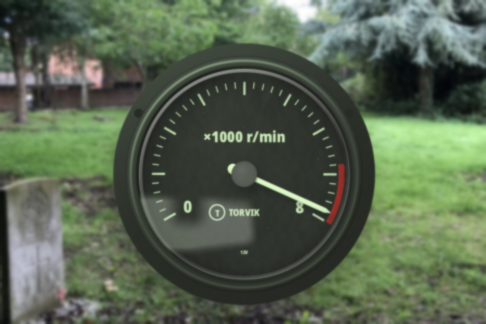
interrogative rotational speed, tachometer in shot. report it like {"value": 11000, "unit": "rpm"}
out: {"value": 7800, "unit": "rpm"}
